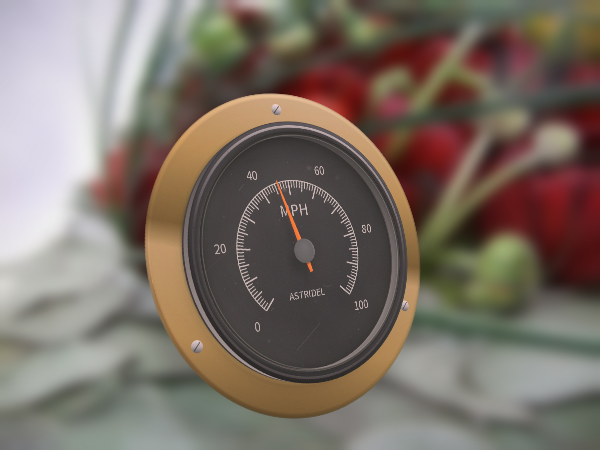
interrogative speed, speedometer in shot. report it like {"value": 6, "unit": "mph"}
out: {"value": 45, "unit": "mph"}
